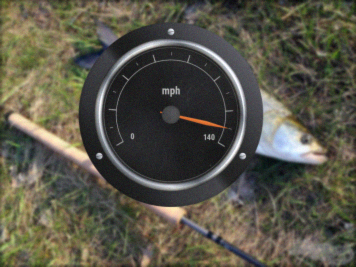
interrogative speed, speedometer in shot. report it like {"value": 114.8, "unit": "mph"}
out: {"value": 130, "unit": "mph"}
